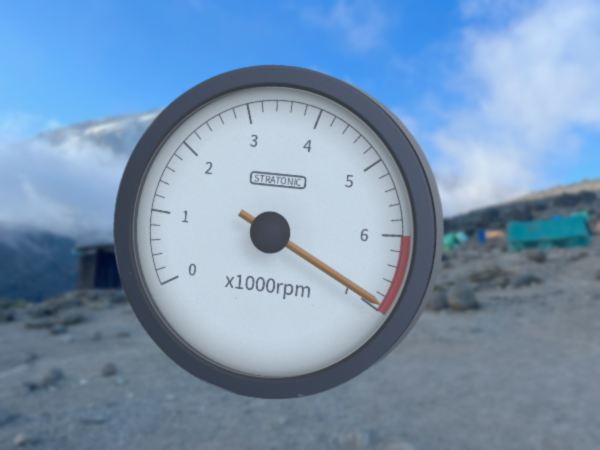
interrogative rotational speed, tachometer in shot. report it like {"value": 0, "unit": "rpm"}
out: {"value": 6900, "unit": "rpm"}
